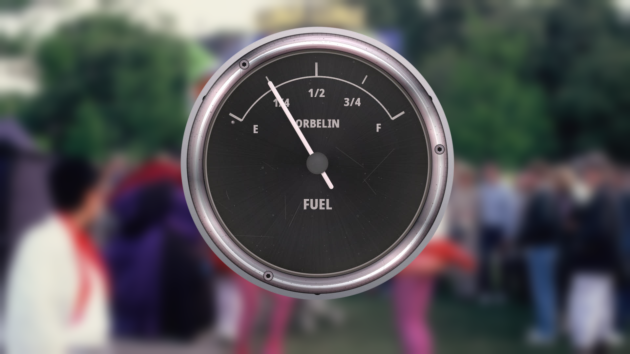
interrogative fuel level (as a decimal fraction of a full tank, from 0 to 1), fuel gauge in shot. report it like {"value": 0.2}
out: {"value": 0.25}
